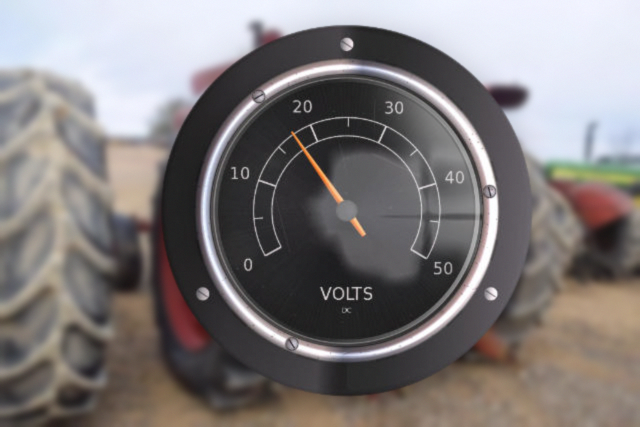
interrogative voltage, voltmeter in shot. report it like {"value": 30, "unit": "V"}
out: {"value": 17.5, "unit": "V"}
